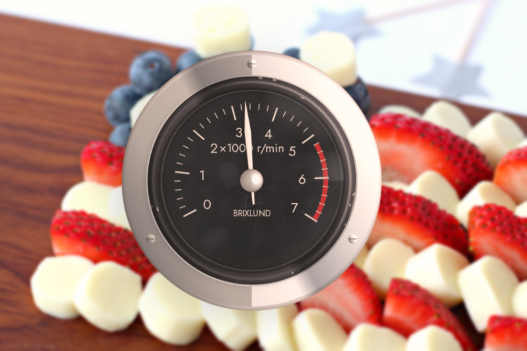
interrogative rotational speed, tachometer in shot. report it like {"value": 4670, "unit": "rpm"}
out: {"value": 3300, "unit": "rpm"}
